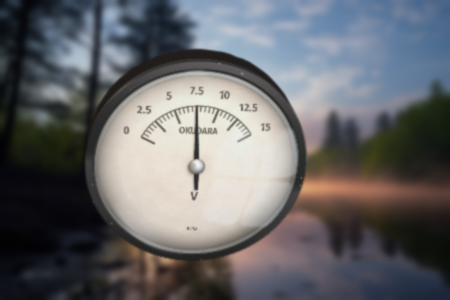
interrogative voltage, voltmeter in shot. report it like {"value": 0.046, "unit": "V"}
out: {"value": 7.5, "unit": "V"}
